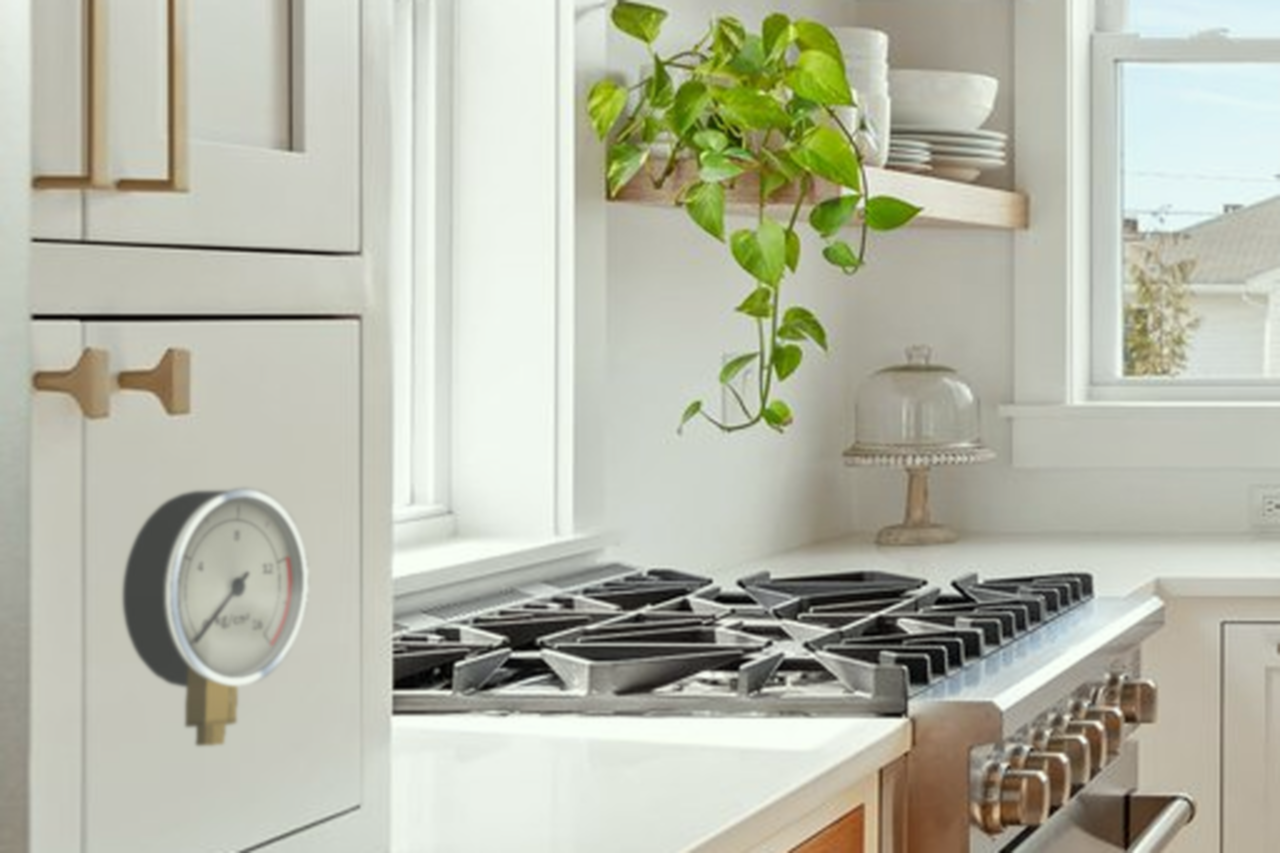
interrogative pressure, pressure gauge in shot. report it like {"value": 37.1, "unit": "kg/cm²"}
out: {"value": 0, "unit": "kg/cm²"}
